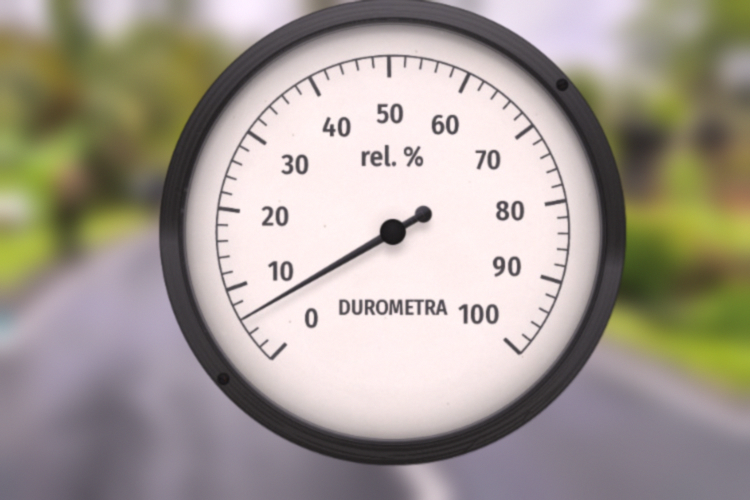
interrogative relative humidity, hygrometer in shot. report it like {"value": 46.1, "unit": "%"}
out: {"value": 6, "unit": "%"}
